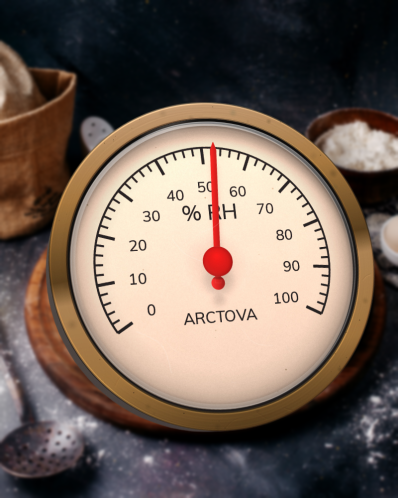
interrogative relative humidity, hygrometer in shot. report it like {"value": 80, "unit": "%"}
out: {"value": 52, "unit": "%"}
